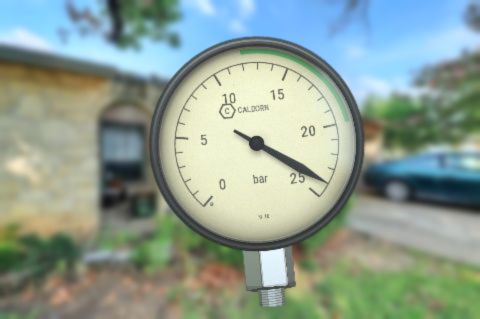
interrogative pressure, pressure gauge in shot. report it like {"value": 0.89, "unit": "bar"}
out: {"value": 24, "unit": "bar"}
